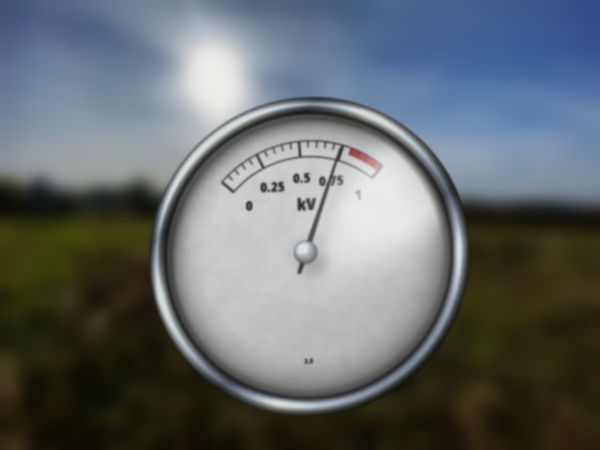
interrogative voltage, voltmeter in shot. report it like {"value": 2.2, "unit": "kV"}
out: {"value": 0.75, "unit": "kV"}
